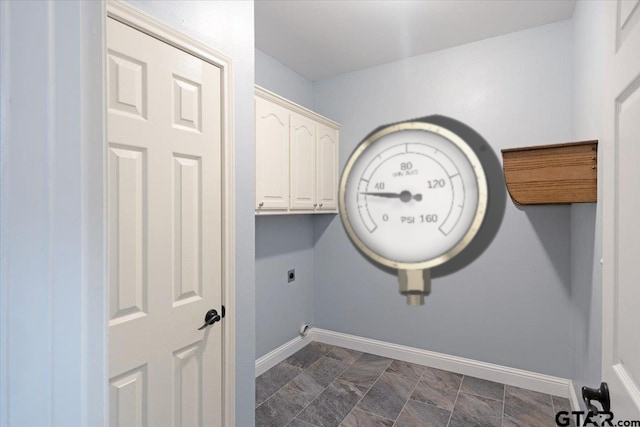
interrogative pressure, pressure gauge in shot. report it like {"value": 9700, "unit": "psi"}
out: {"value": 30, "unit": "psi"}
